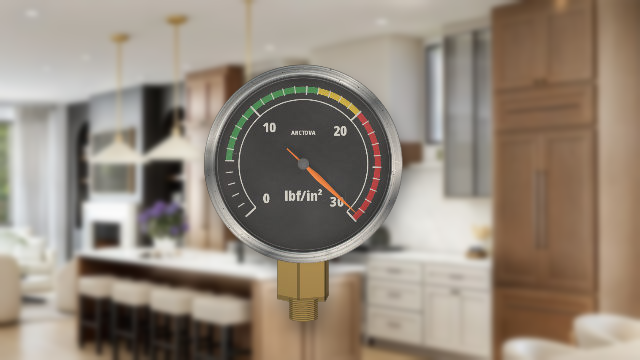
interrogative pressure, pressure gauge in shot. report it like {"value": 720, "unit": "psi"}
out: {"value": 29.5, "unit": "psi"}
